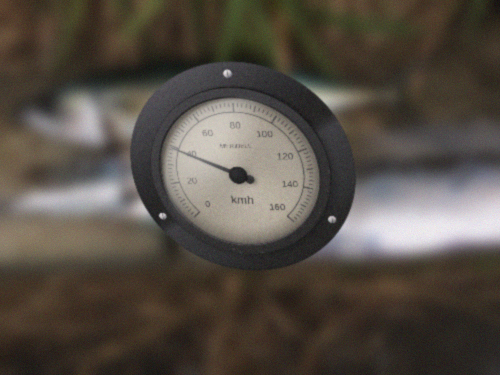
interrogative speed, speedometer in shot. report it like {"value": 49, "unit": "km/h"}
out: {"value": 40, "unit": "km/h"}
